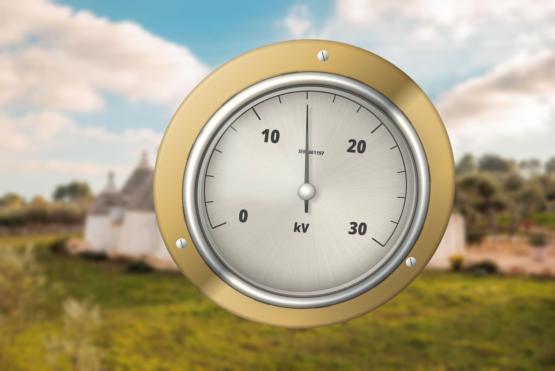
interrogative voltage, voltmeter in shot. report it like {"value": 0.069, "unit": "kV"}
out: {"value": 14, "unit": "kV"}
